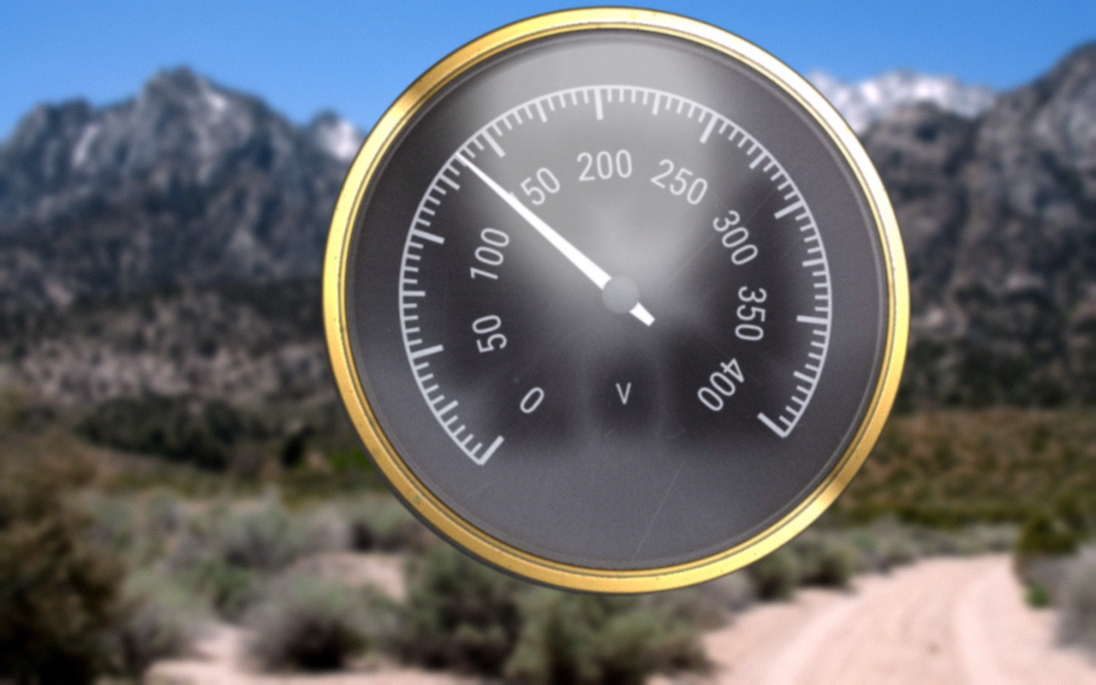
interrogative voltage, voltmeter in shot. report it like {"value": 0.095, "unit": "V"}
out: {"value": 135, "unit": "V"}
